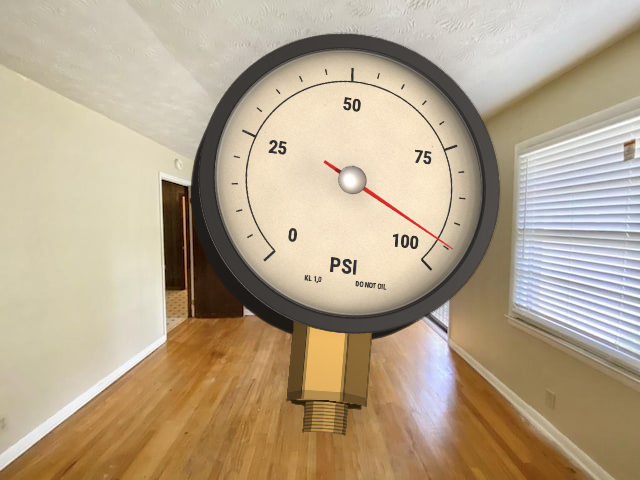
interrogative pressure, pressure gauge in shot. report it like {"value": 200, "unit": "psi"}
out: {"value": 95, "unit": "psi"}
